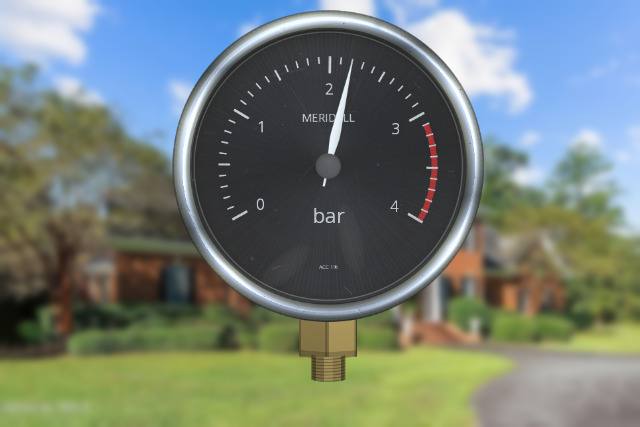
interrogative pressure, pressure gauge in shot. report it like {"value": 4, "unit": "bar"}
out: {"value": 2.2, "unit": "bar"}
